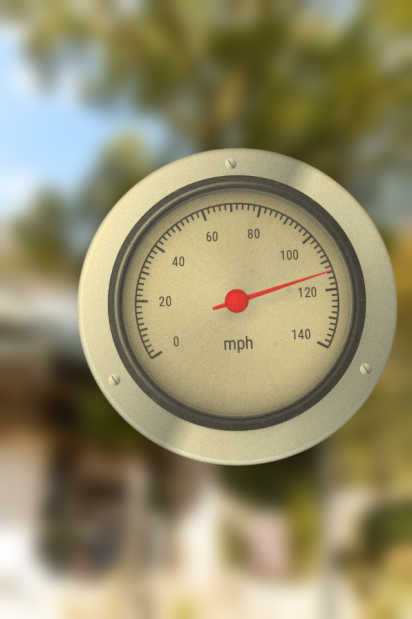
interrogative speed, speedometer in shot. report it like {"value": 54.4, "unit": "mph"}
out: {"value": 114, "unit": "mph"}
